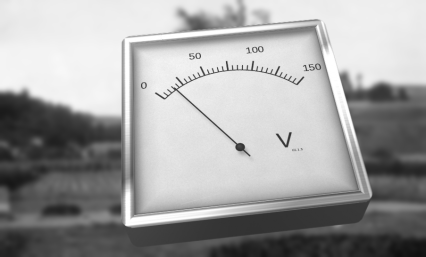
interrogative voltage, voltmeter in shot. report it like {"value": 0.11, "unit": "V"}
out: {"value": 15, "unit": "V"}
